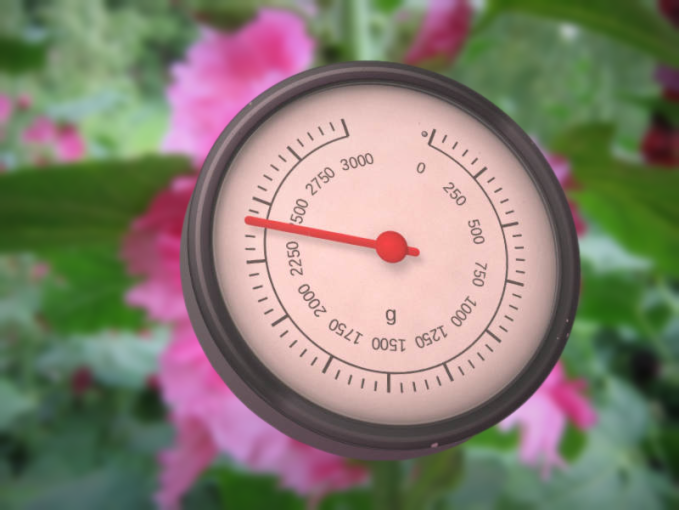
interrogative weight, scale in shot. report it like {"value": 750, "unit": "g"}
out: {"value": 2400, "unit": "g"}
